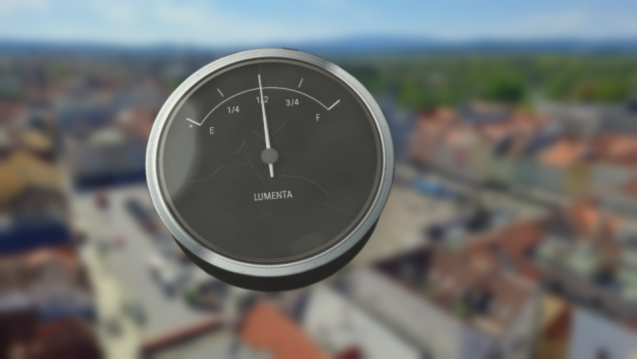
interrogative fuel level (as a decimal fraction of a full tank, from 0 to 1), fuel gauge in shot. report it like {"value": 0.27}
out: {"value": 0.5}
